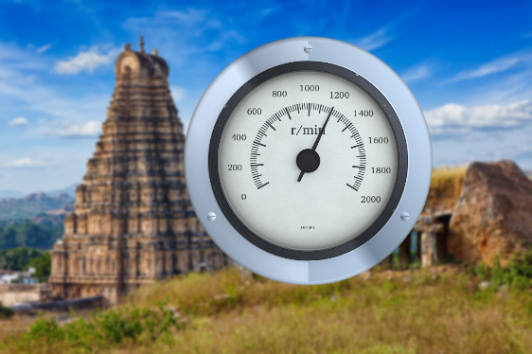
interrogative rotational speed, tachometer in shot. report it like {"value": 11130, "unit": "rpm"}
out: {"value": 1200, "unit": "rpm"}
